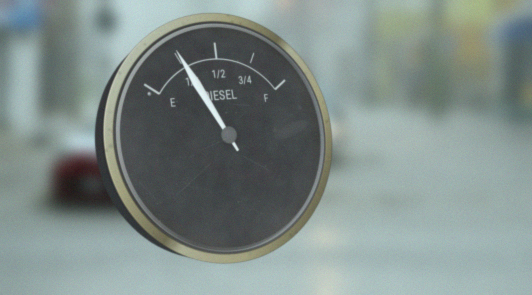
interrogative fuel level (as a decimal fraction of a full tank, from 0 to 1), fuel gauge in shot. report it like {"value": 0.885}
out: {"value": 0.25}
